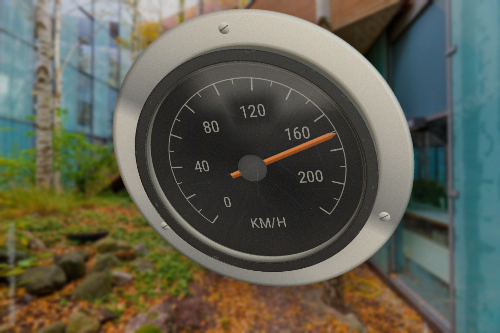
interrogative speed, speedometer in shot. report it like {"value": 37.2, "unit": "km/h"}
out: {"value": 170, "unit": "km/h"}
